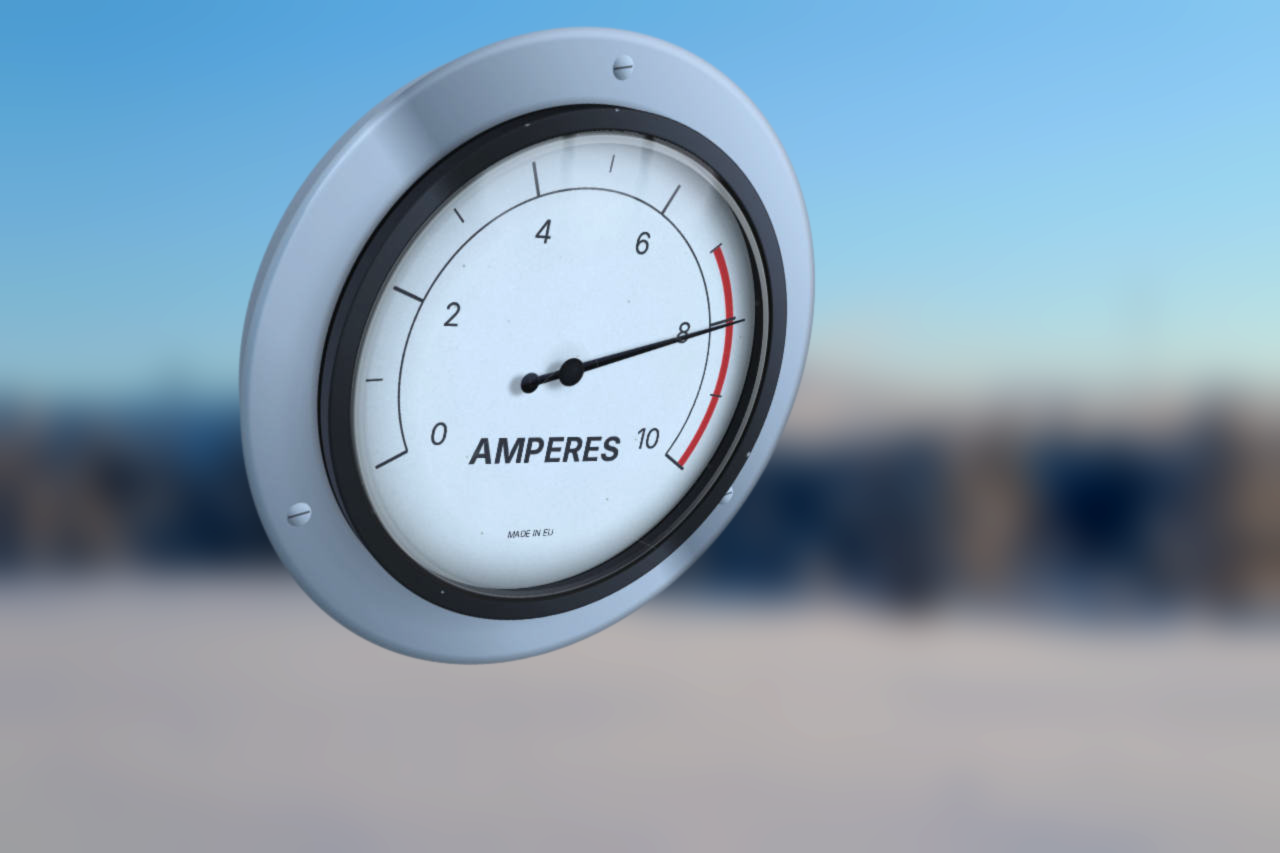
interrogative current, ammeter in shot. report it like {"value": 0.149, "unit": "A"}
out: {"value": 8, "unit": "A"}
